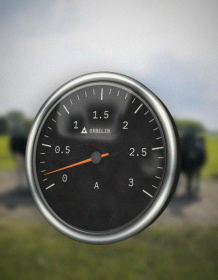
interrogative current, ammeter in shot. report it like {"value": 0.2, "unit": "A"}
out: {"value": 0.15, "unit": "A"}
